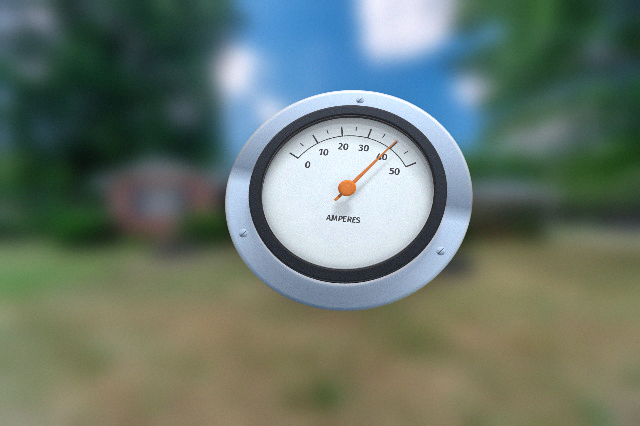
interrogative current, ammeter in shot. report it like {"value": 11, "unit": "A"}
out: {"value": 40, "unit": "A"}
